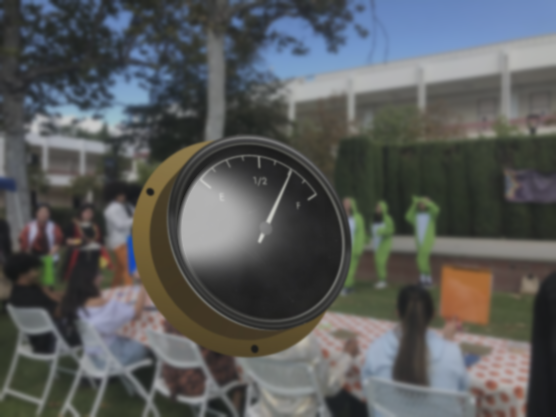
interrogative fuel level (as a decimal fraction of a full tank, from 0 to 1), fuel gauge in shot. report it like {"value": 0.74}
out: {"value": 0.75}
